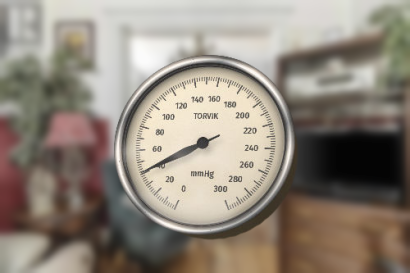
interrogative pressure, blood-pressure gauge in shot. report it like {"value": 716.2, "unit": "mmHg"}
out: {"value": 40, "unit": "mmHg"}
